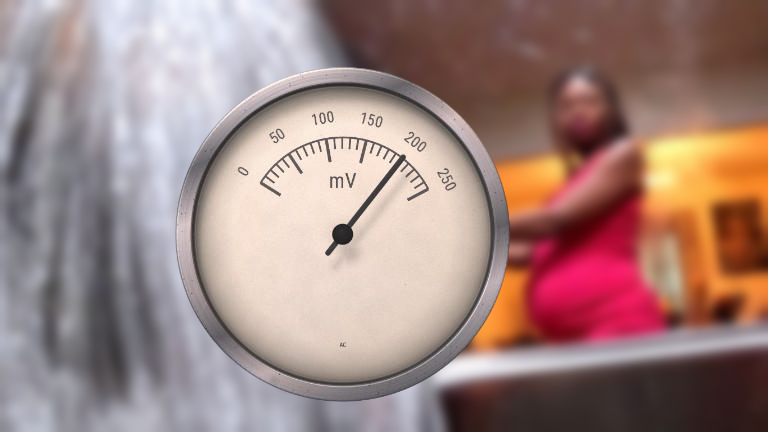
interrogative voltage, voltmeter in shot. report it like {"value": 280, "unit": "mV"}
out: {"value": 200, "unit": "mV"}
